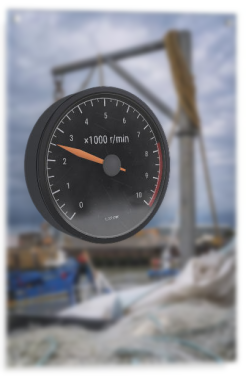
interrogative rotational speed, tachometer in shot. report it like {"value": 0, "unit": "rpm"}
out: {"value": 2500, "unit": "rpm"}
